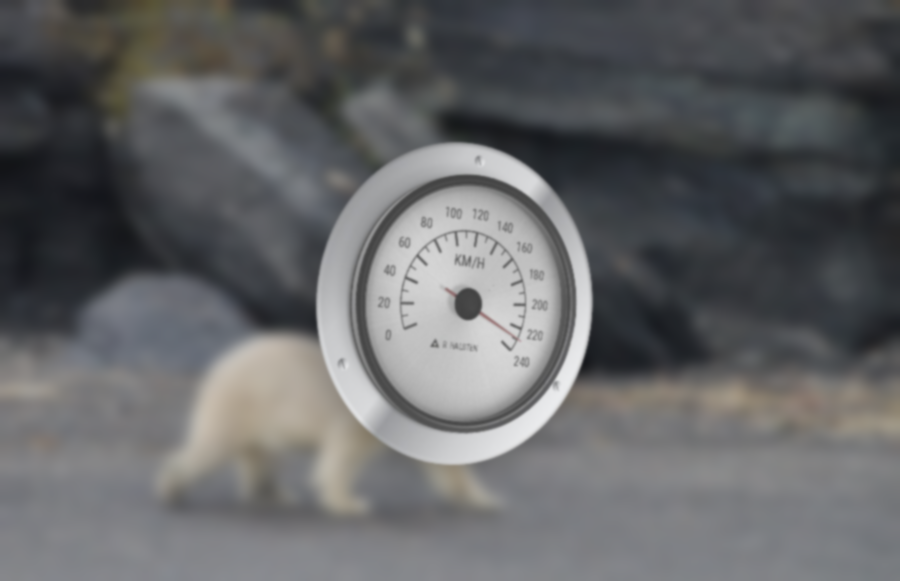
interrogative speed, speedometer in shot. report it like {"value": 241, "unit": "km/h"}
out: {"value": 230, "unit": "km/h"}
